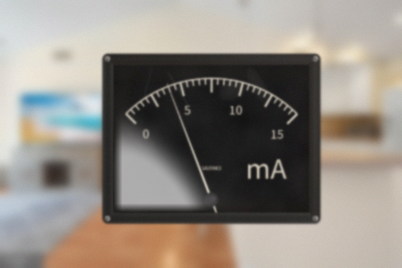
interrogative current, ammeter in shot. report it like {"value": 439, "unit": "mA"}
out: {"value": 4, "unit": "mA"}
